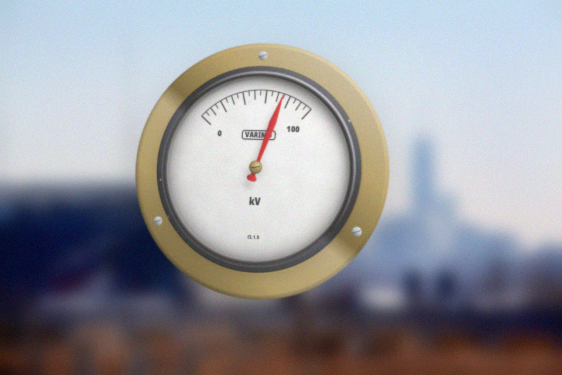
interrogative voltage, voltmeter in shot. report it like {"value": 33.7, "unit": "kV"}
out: {"value": 75, "unit": "kV"}
